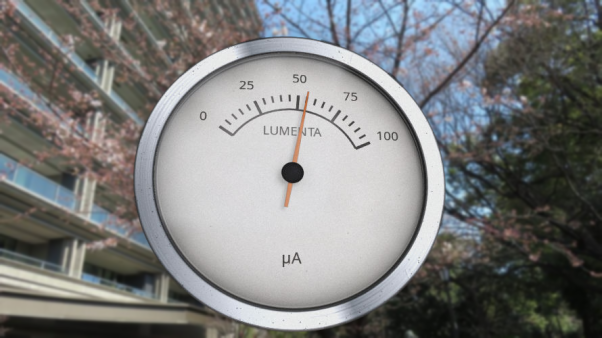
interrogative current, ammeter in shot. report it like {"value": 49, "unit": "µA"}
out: {"value": 55, "unit": "µA"}
